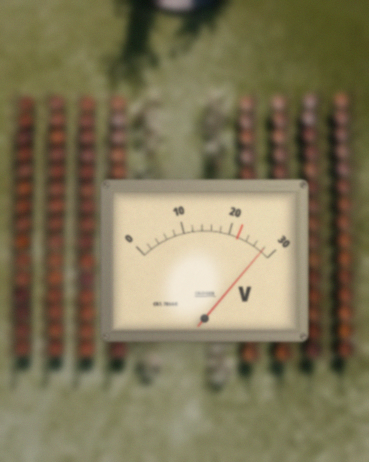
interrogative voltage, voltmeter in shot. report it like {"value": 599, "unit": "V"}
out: {"value": 28, "unit": "V"}
